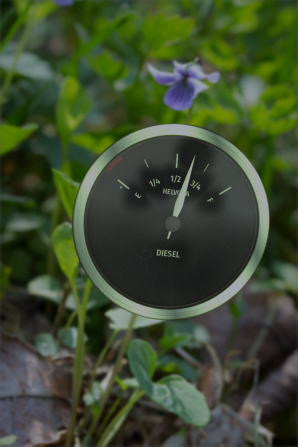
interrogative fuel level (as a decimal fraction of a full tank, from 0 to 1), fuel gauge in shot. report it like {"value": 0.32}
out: {"value": 0.625}
